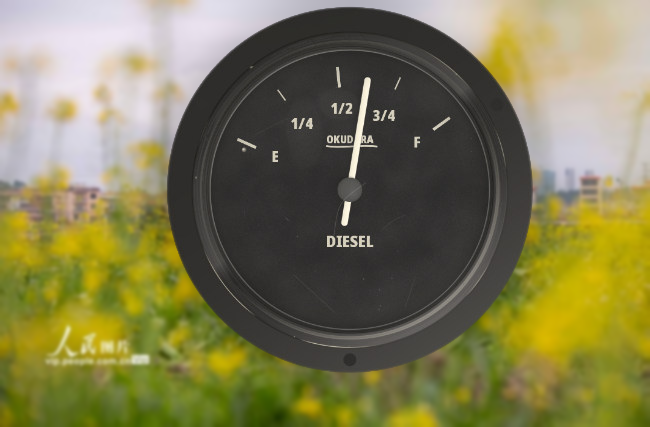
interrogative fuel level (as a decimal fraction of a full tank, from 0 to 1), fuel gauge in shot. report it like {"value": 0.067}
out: {"value": 0.625}
